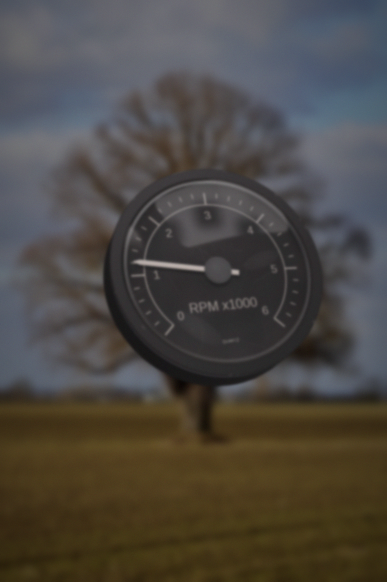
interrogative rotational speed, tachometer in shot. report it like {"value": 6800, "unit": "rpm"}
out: {"value": 1200, "unit": "rpm"}
